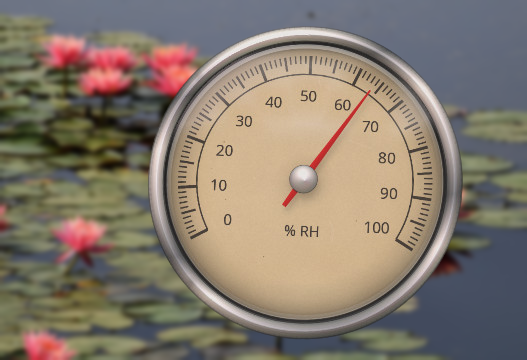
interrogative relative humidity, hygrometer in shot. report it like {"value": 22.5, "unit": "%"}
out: {"value": 64, "unit": "%"}
